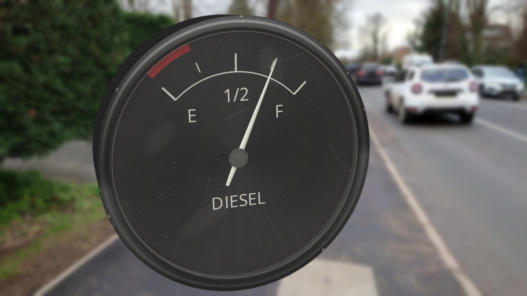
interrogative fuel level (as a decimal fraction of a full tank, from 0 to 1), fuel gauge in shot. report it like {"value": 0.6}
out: {"value": 0.75}
